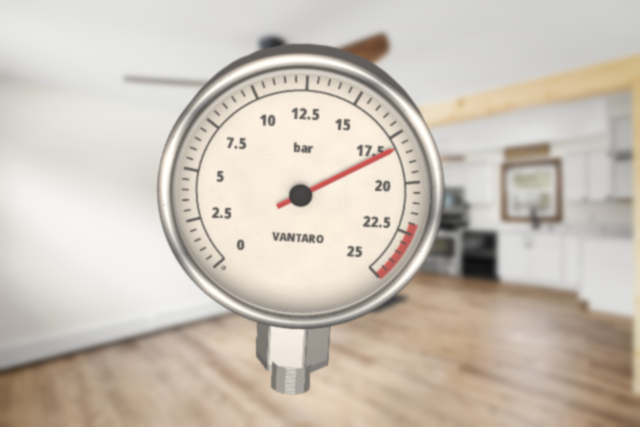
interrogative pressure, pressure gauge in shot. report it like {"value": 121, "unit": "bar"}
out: {"value": 18, "unit": "bar"}
